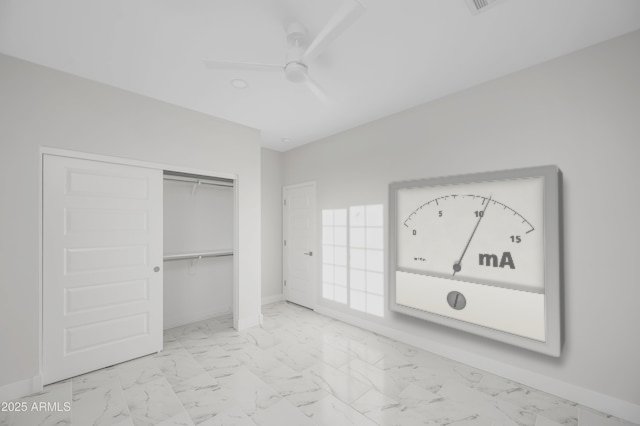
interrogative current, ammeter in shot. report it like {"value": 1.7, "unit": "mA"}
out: {"value": 10.5, "unit": "mA"}
